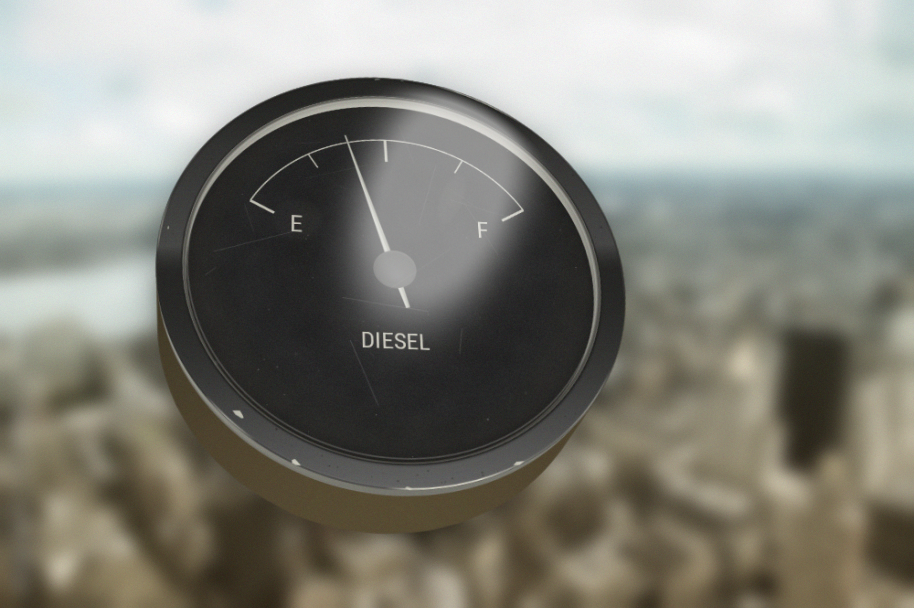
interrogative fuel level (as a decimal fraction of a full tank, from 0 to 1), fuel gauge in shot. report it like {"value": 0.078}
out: {"value": 0.375}
